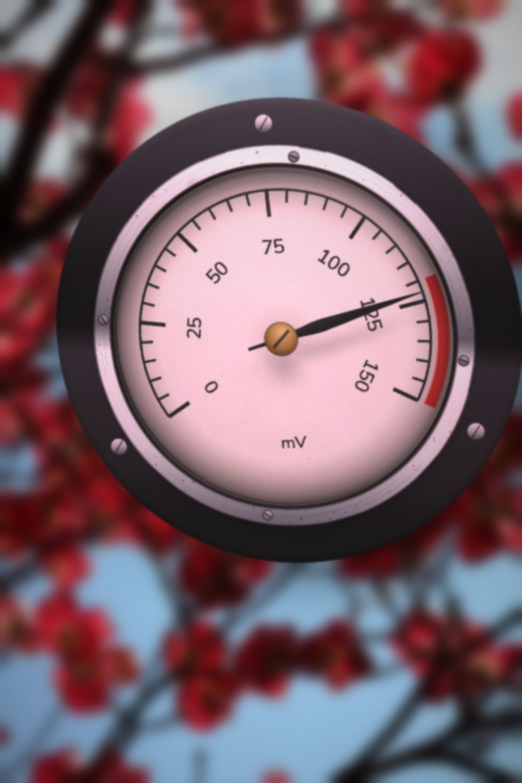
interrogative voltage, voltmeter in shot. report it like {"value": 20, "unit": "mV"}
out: {"value": 122.5, "unit": "mV"}
